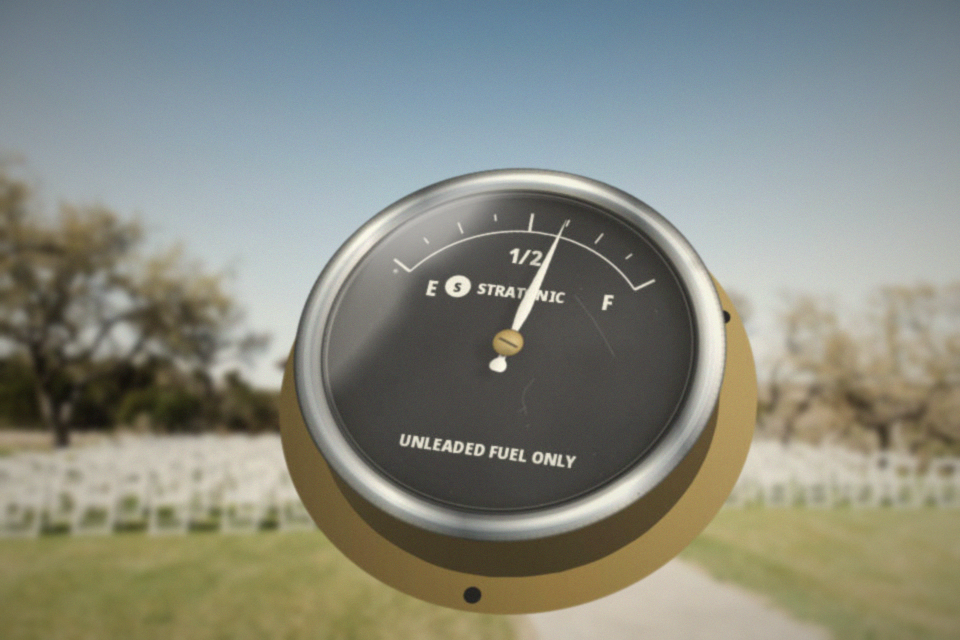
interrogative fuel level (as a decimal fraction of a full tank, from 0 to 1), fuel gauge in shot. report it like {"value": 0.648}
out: {"value": 0.625}
